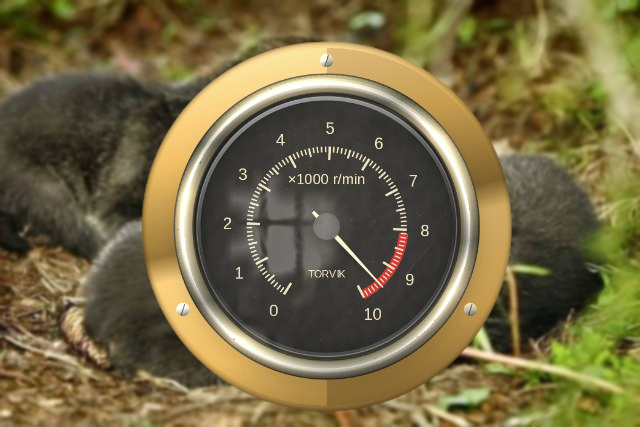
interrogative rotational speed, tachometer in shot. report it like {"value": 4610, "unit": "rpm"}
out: {"value": 9500, "unit": "rpm"}
